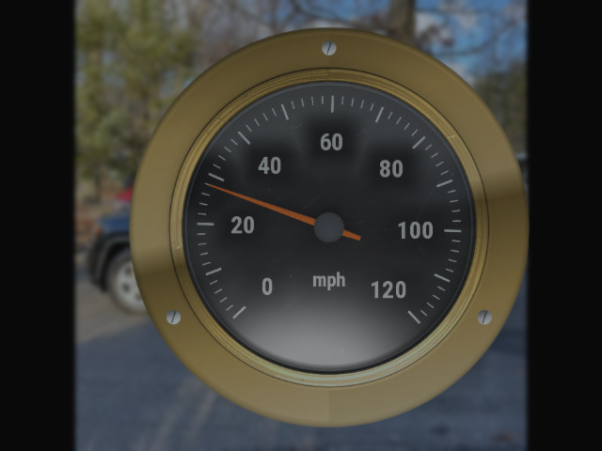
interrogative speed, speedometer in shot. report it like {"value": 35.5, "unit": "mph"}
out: {"value": 28, "unit": "mph"}
